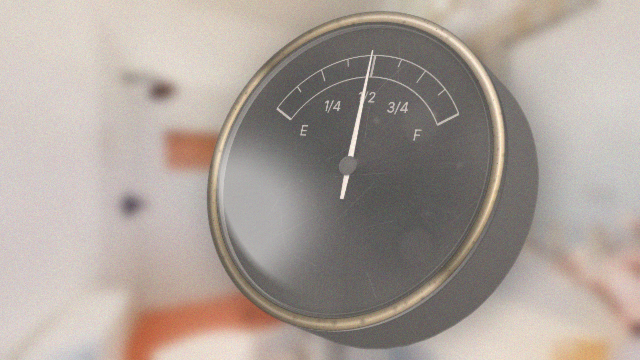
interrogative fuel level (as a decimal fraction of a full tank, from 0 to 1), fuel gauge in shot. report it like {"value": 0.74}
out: {"value": 0.5}
